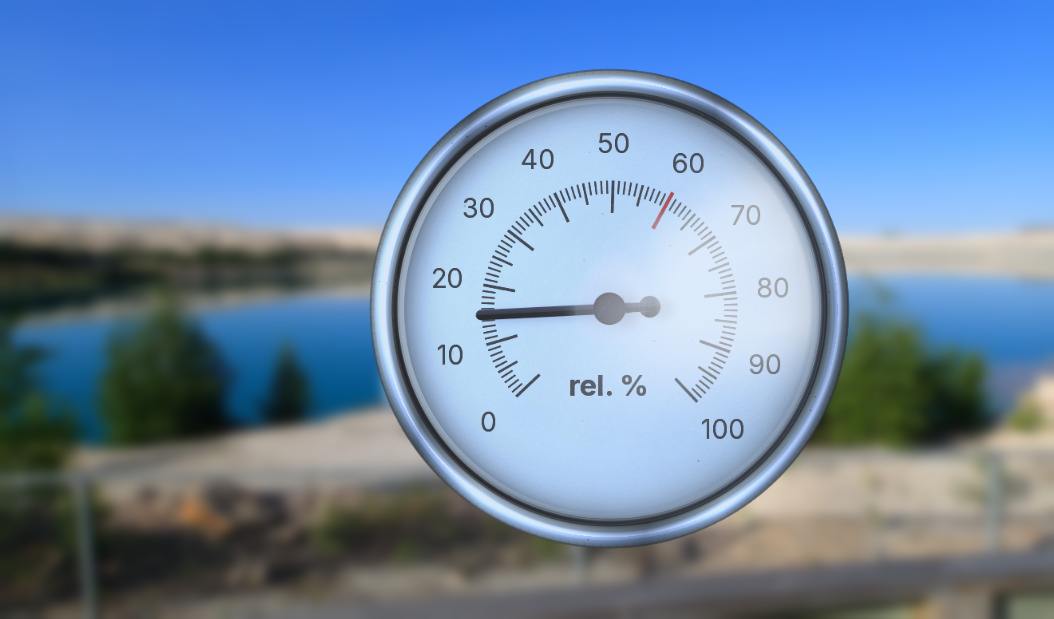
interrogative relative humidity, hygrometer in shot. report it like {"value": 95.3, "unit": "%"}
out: {"value": 15, "unit": "%"}
